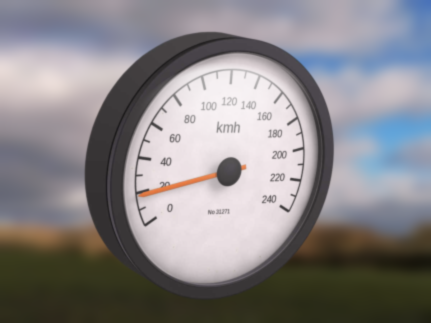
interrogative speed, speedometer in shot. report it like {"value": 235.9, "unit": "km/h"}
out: {"value": 20, "unit": "km/h"}
